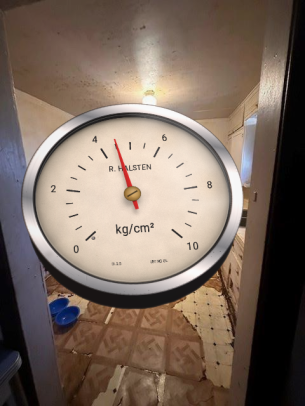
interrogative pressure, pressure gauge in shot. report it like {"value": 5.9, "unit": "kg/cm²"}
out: {"value": 4.5, "unit": "kg/cm²"}
